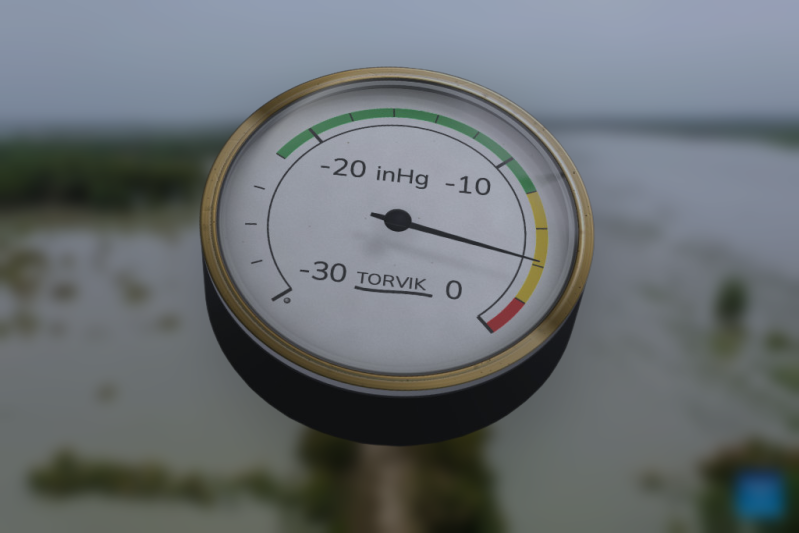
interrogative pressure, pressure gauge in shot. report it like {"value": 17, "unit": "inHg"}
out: {"value": -4, "unit": "inHg"}
